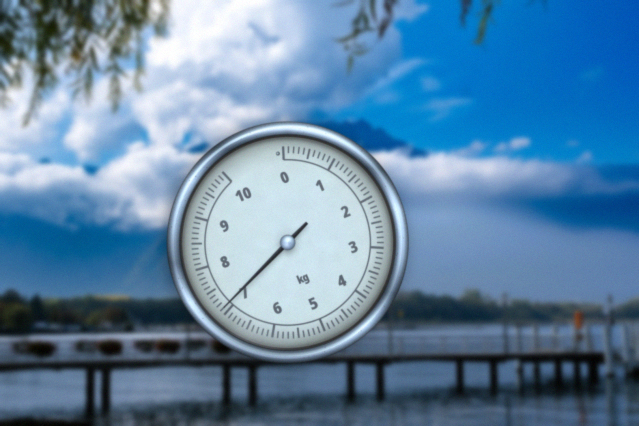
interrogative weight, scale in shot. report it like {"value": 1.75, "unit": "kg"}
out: {"value": 7.1, "unit": "kg"}
